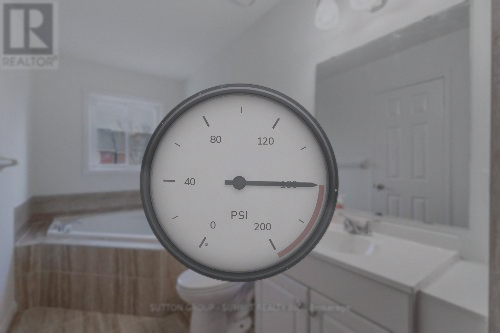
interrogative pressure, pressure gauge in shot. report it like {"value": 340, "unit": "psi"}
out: {"value": 160, "unit": "psi"}
